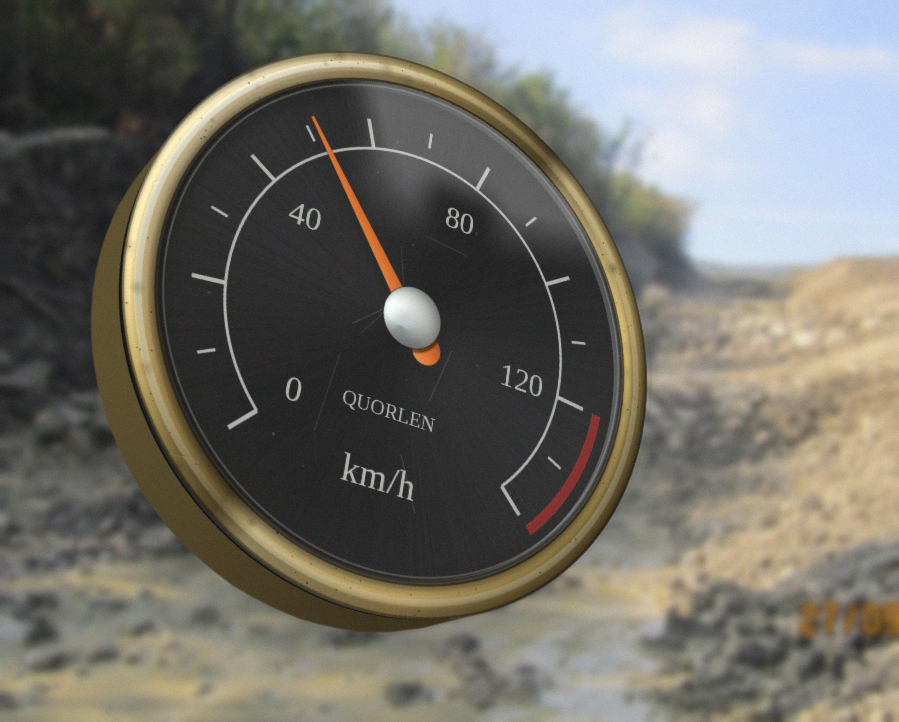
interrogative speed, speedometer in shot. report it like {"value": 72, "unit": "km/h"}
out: {"value": 50, "unit": "km/h"}
